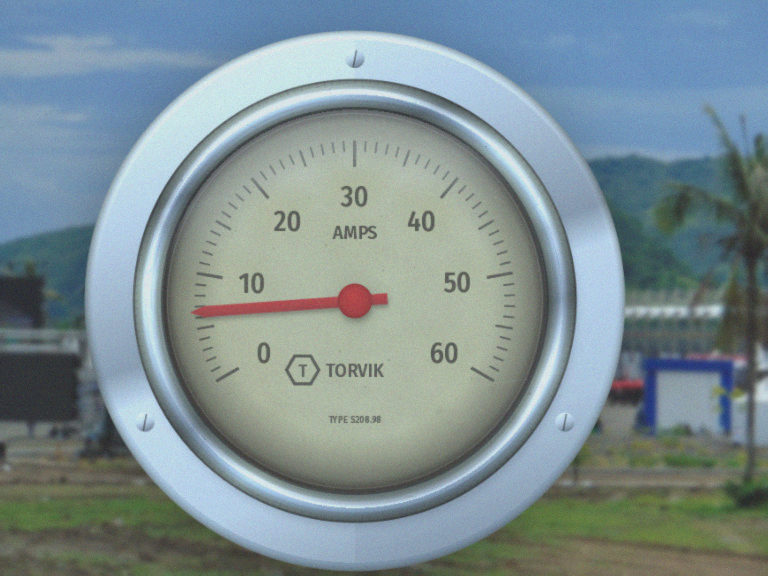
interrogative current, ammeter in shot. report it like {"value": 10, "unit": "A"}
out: {"value": 6.5, "unit": "A"}
